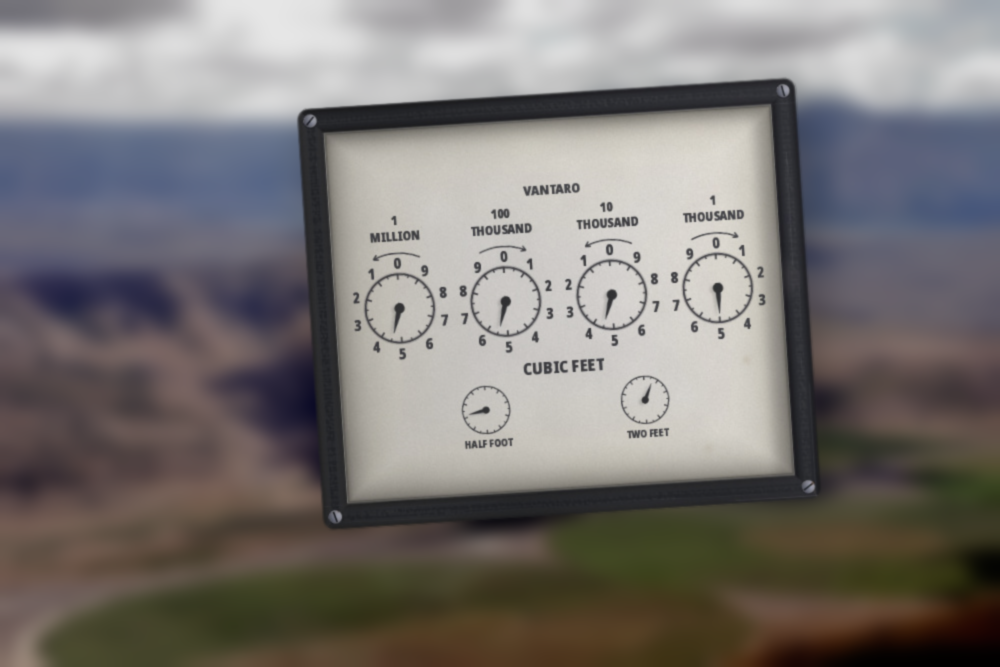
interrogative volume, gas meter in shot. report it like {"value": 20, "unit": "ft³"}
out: {"value": 454500, "unit": "ft³"}
